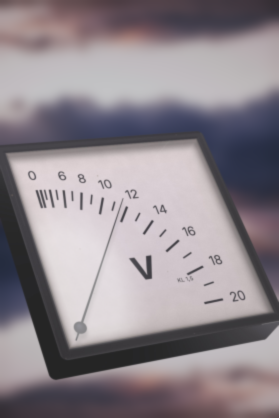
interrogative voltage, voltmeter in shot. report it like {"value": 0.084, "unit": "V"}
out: {"value": 11.5, "unit": "V"}
